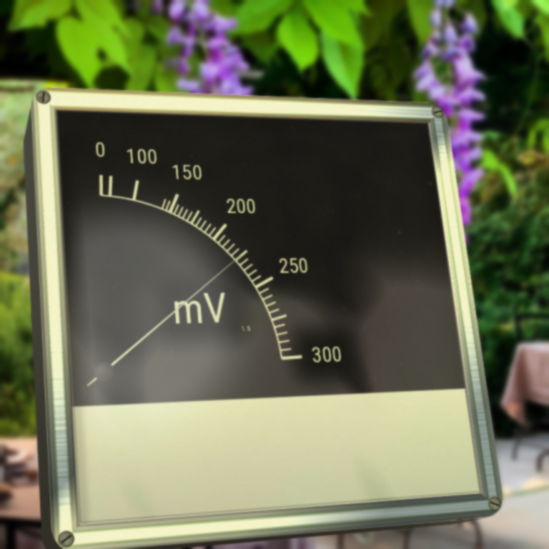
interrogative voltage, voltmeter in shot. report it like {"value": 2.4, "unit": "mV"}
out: {"value": 225, "unit": "mV"}
